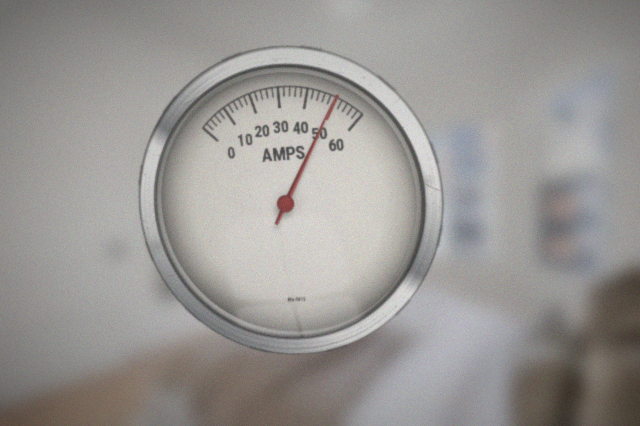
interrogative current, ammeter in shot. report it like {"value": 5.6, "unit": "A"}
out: {"value": 50, "unit": "A"}
